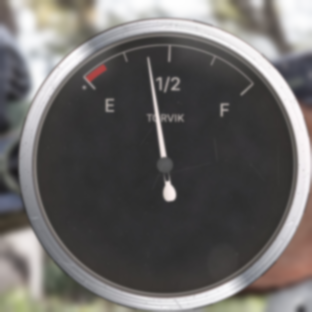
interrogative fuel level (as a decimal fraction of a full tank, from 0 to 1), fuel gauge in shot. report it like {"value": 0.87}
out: {"value": 0.375}
